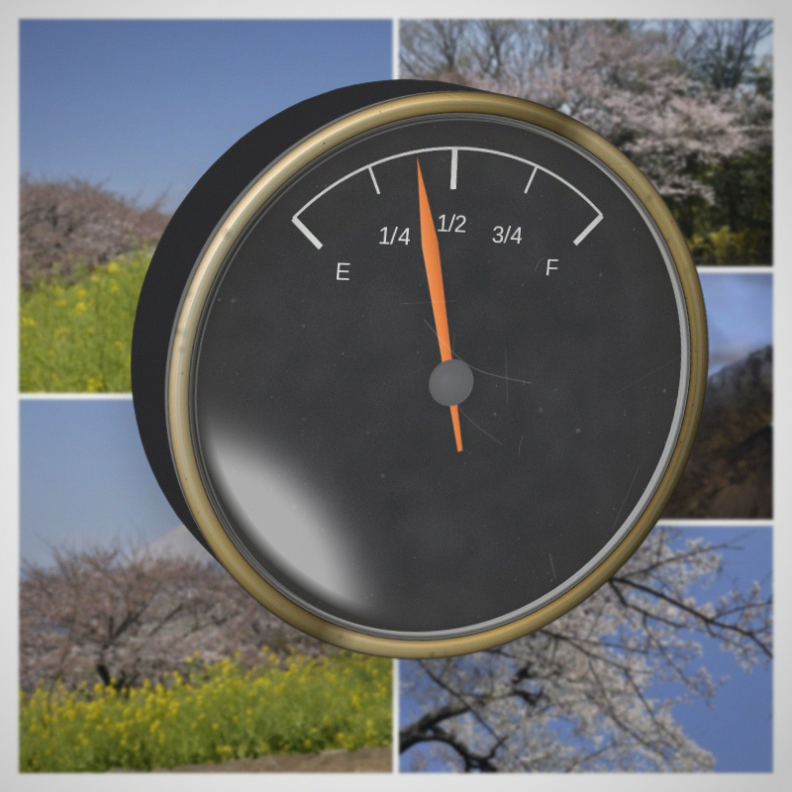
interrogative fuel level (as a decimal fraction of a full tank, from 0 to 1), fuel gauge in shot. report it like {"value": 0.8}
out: {"value": 0.375}
